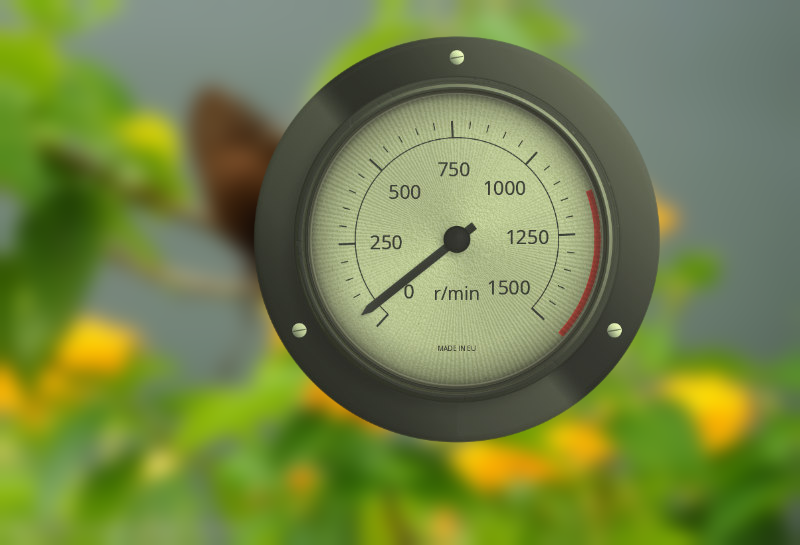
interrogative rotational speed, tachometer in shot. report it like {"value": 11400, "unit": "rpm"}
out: {"value": 50, "unit": "rpm"}
